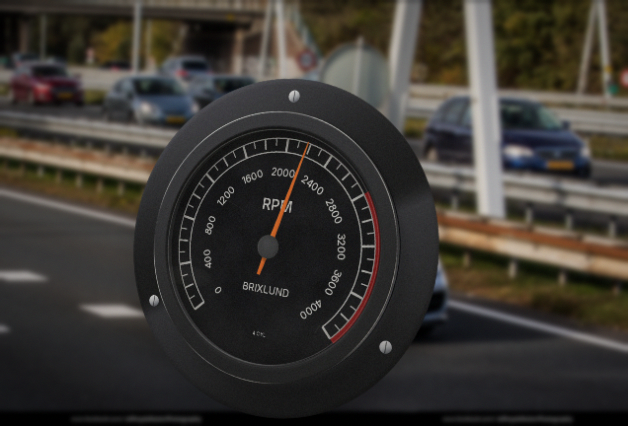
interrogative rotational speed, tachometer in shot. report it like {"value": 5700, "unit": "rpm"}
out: {"value": 2200, "unit": "rpm"}
